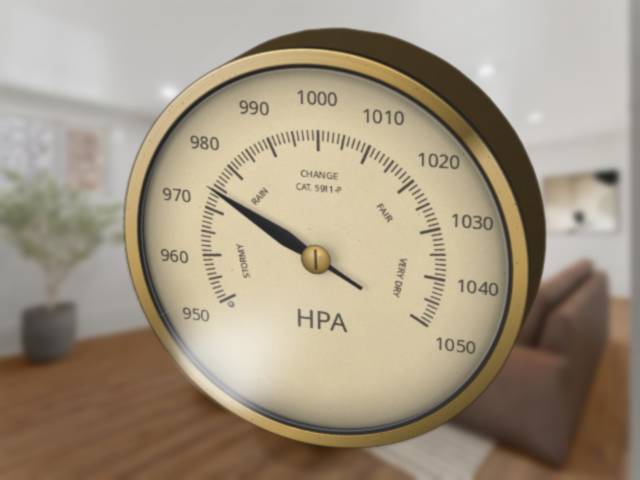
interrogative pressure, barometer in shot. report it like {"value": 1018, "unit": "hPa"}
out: {"value": 975, "unit": "hPa"}
